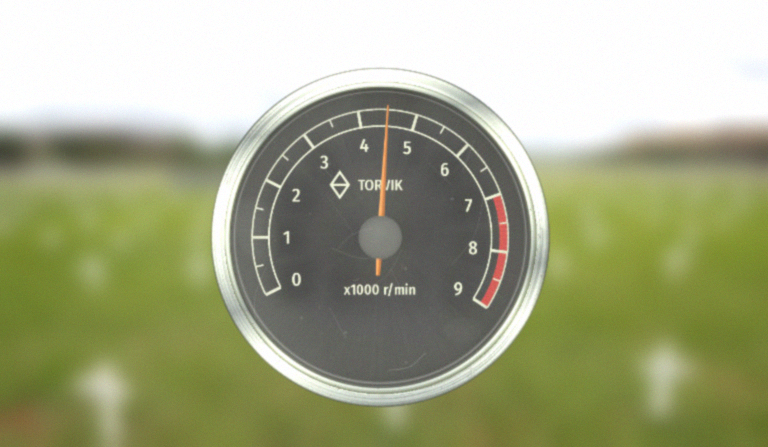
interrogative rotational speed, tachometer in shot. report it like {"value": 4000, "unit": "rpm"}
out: {"value": 4500, "unit": "rpm"}
